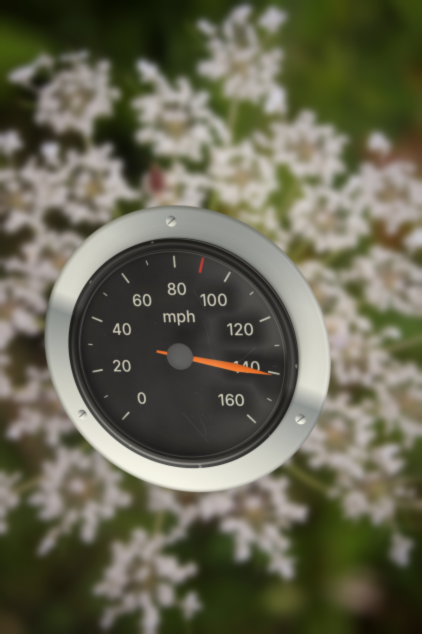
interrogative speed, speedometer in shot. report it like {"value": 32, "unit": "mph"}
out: {"value": 140, "unit": "mph"}
